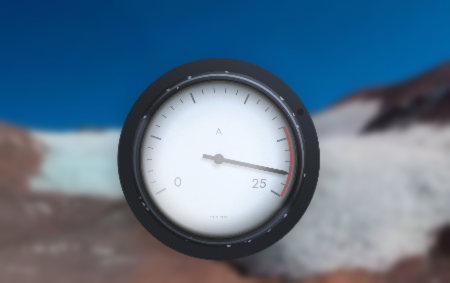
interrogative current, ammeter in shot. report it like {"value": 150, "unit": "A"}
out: {"value": 23, "unit": "A"}
